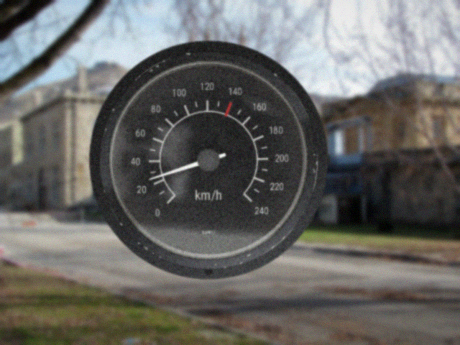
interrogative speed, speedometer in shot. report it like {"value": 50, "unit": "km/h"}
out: {"value": 25, "unit": "km/h"}
